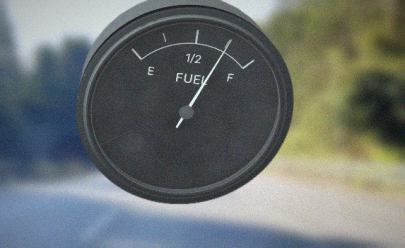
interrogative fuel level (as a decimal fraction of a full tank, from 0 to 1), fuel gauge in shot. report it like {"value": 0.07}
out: {"value": 0.75}
